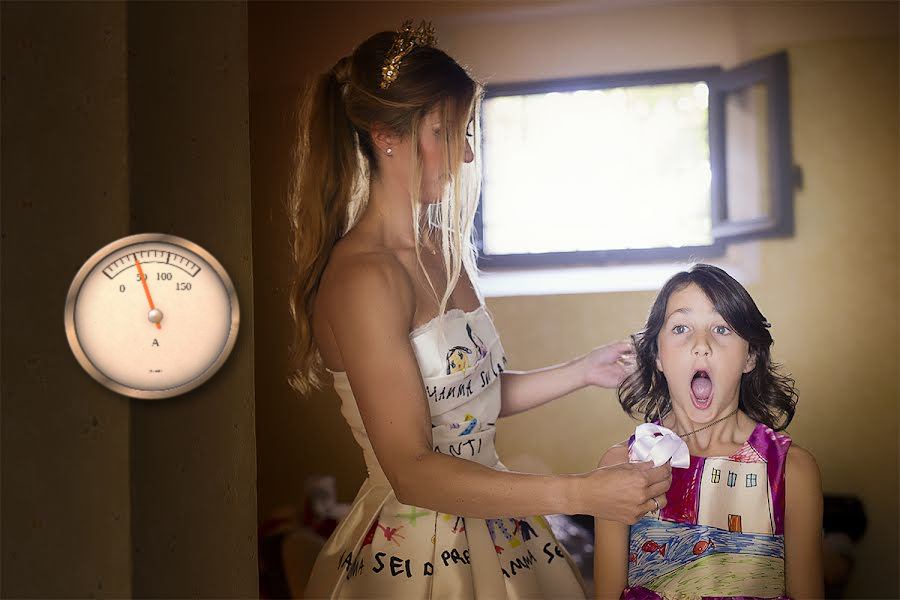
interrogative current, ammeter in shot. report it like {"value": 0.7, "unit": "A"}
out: {"value": 50, "unit": "A"}
